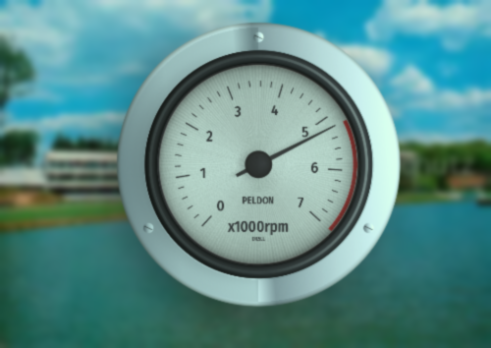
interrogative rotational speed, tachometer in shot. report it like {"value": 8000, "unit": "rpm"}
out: {"value": 5200, "unit": "rpm"}
